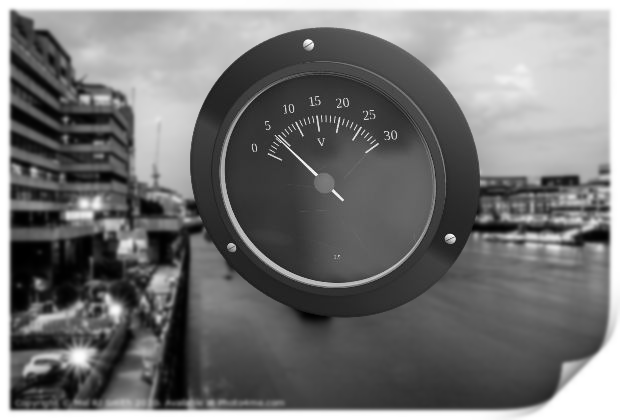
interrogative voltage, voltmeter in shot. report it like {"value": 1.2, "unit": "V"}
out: {"value": 5, "unit": "V"}
